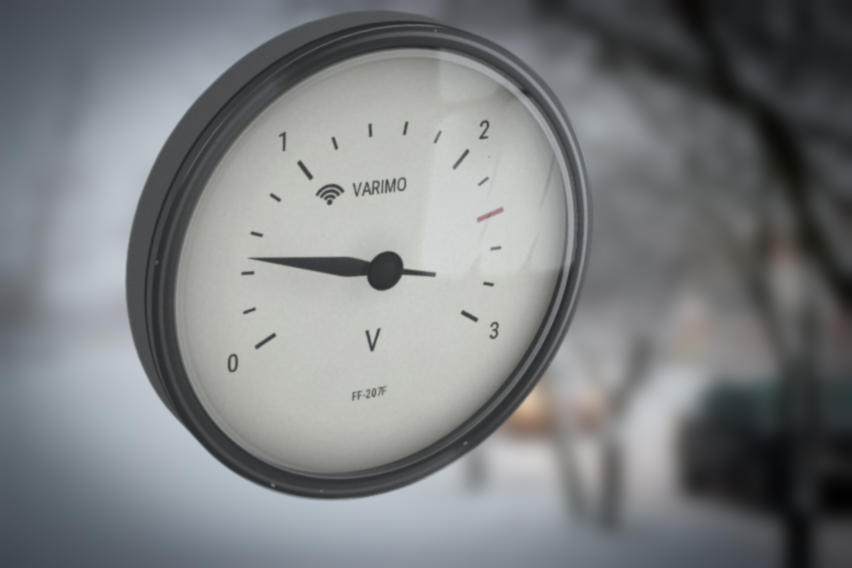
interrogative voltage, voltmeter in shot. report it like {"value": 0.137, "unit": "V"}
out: {"value": 0.5, "unit": "V"}
